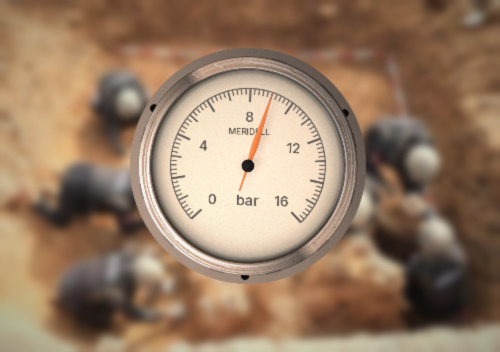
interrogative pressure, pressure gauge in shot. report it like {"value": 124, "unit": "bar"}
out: {"value": 9, "unit": "bar"}
